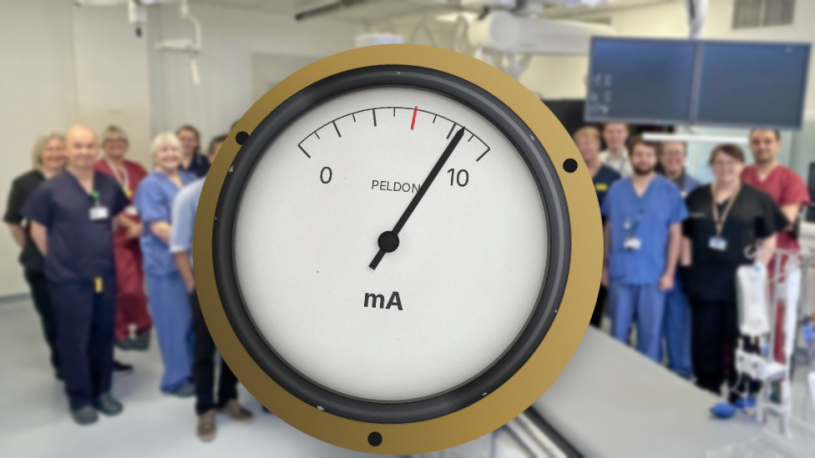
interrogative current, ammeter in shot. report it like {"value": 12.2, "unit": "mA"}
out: {"value": 8.5, "unit": "mA"}
